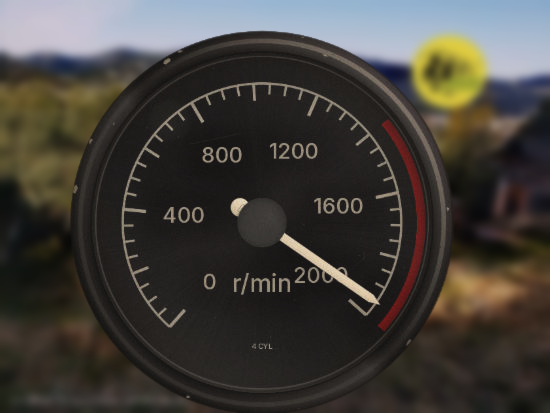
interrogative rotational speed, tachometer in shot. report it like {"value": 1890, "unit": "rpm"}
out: {"value": 1950, "unit": "rpm"}
